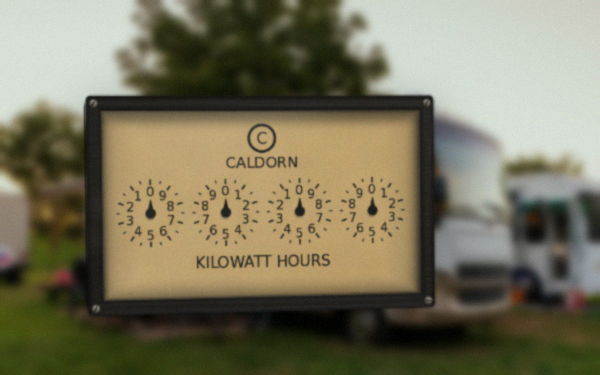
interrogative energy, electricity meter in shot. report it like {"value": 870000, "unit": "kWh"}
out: {"value": 0, "unit": "kWh"}
